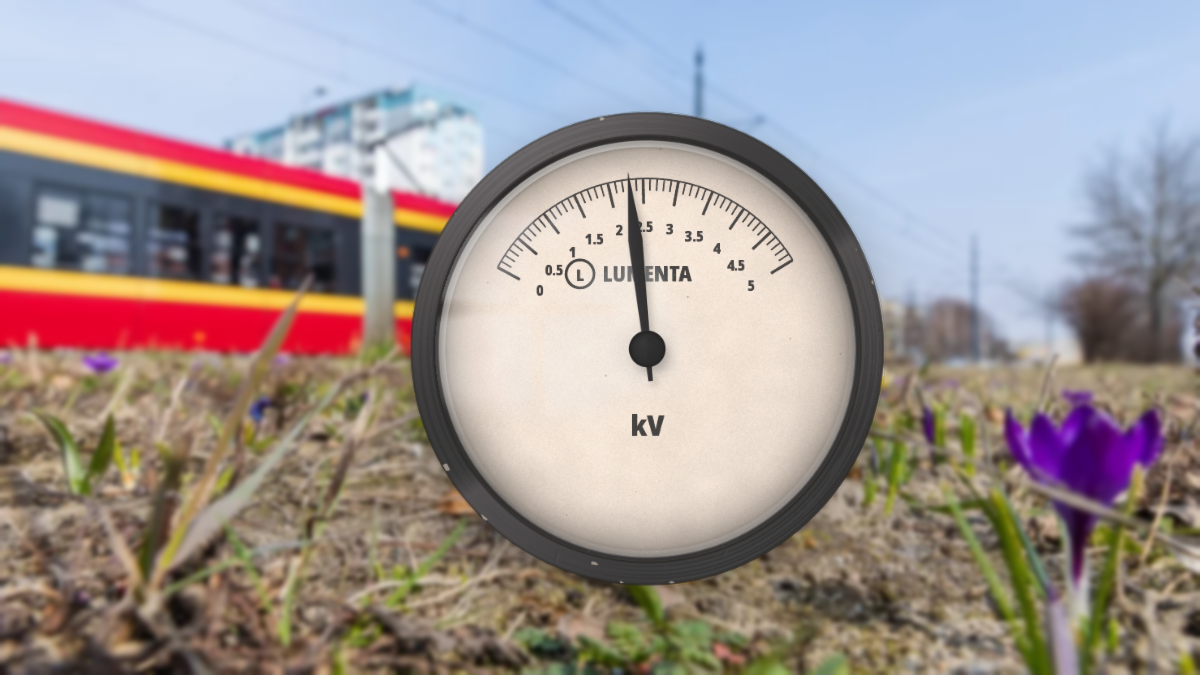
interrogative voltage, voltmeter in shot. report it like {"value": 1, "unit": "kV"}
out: {"value": 2.3, "unit": "kV"}
